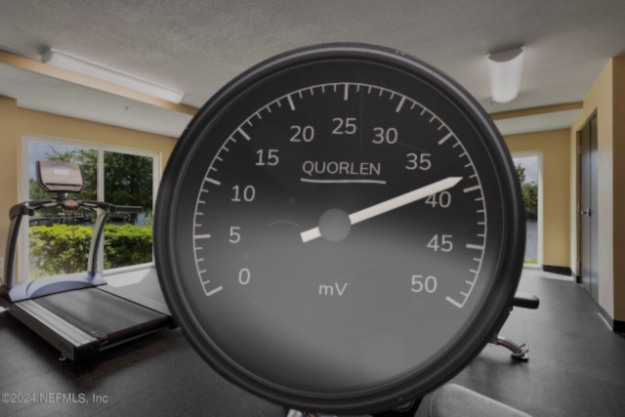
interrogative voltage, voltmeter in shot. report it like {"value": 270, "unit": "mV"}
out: {"value": 39, "unit": "mV"}
